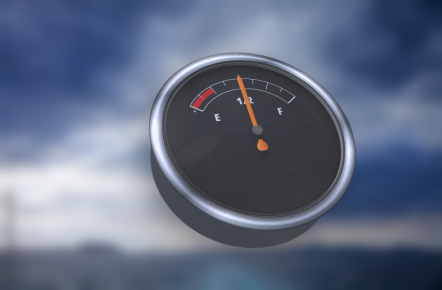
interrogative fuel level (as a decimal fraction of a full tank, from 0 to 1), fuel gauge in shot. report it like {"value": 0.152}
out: {"value": 0.5}
